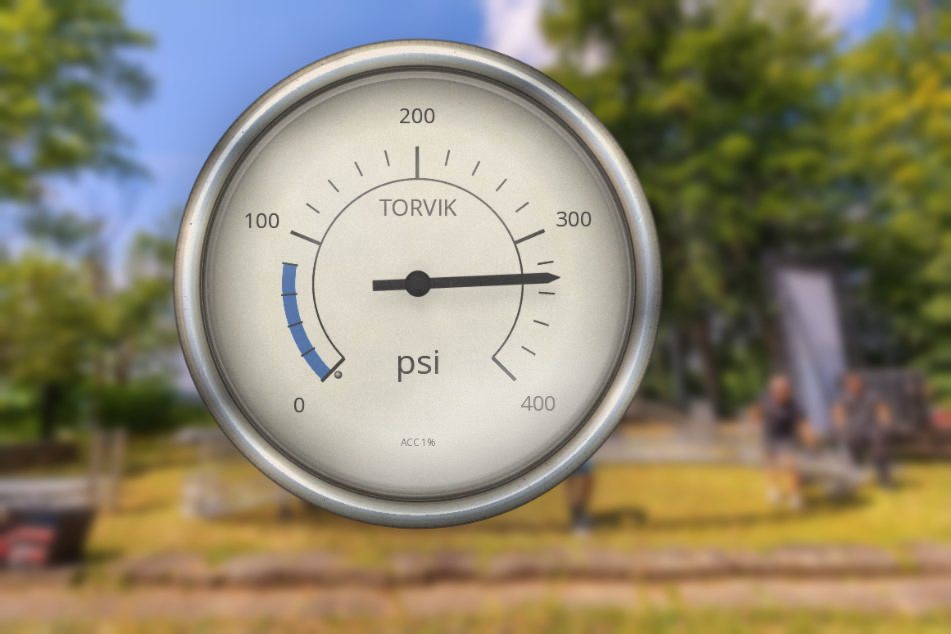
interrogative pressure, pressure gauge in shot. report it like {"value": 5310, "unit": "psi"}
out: {"value": 330, "unit": "psi"}
